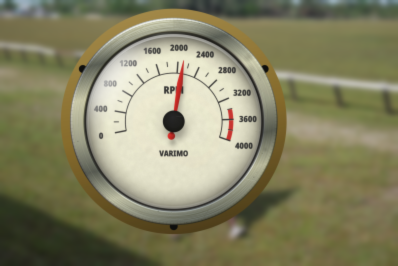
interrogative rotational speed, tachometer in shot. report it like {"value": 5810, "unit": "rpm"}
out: {"value": 2100, "unit": "rpm"}
